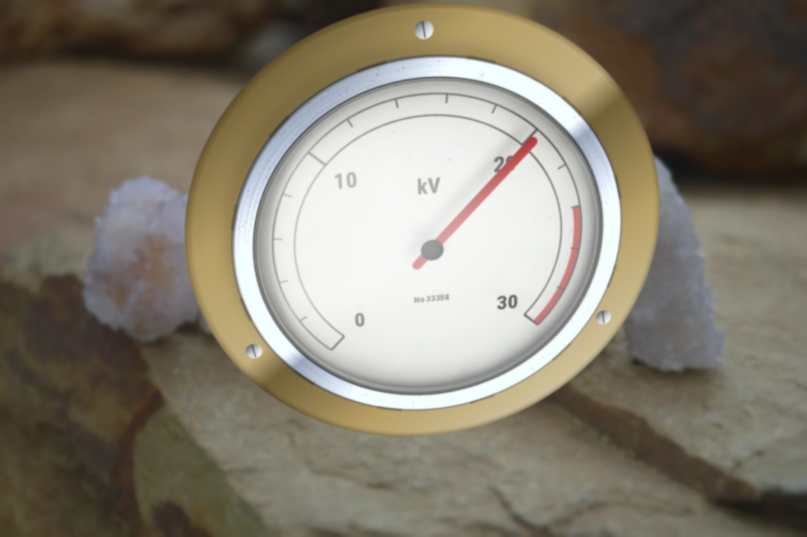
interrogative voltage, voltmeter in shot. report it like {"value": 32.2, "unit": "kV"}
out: {"value": 20, "unit": "kV"}
